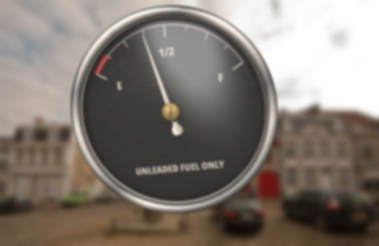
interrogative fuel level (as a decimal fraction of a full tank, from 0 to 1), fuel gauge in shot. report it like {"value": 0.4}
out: {"value": 0.375}
